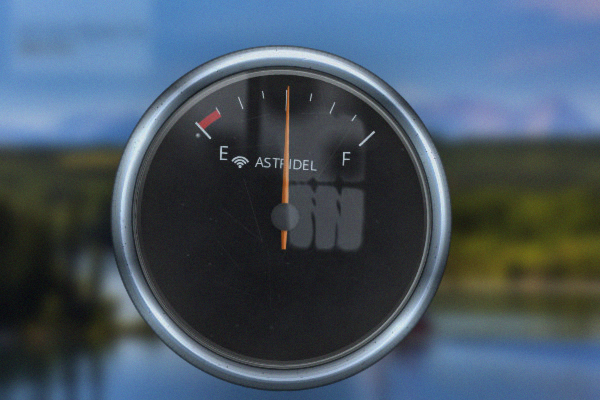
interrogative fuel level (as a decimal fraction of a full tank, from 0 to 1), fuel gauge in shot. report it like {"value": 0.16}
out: {"value": 0.5}
